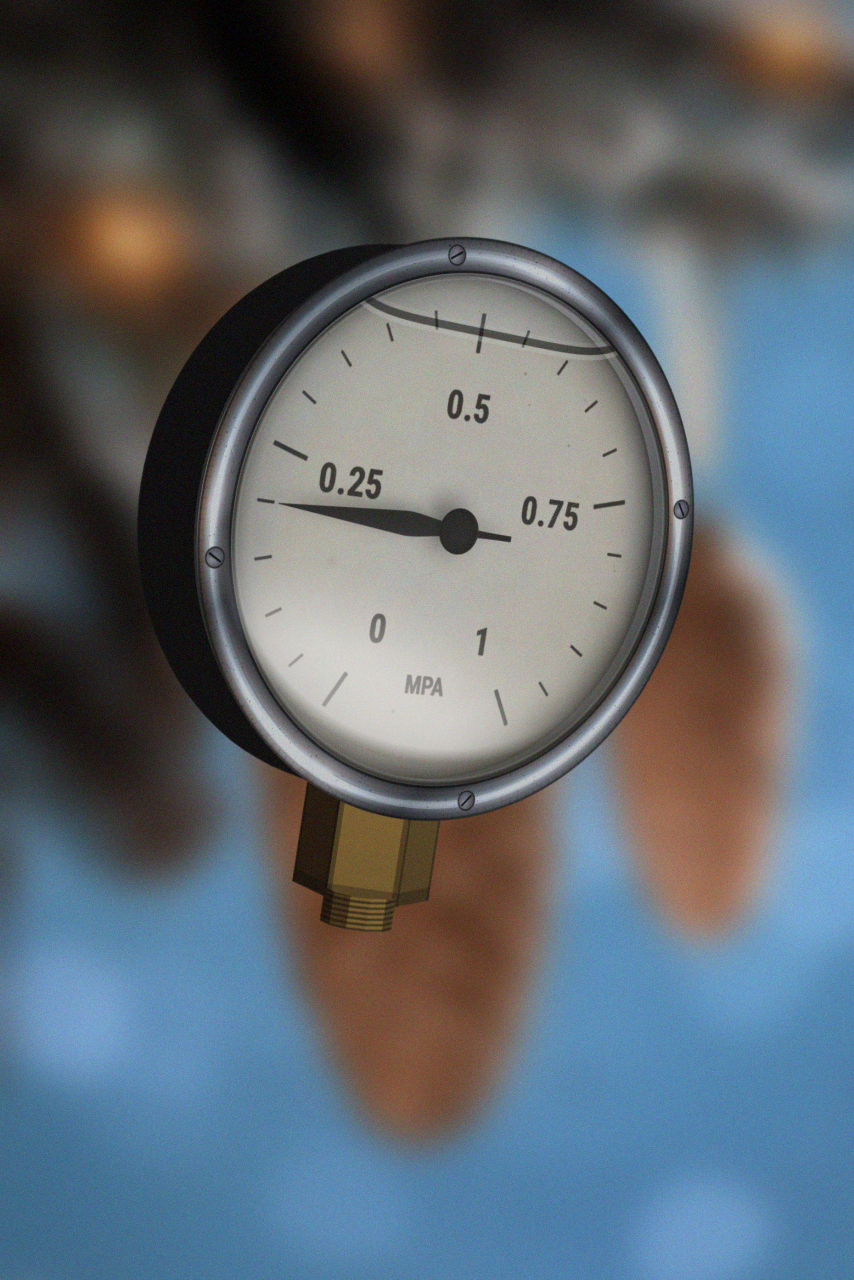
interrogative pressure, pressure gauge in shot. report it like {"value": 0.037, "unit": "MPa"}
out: {"value": 0.2, "unit": "MPa"}
